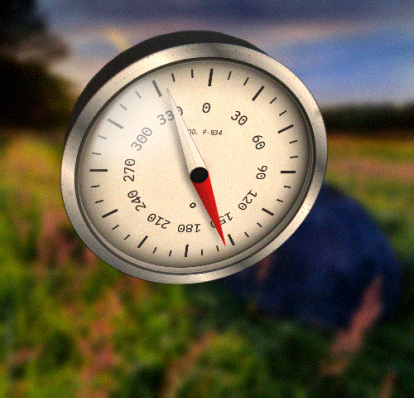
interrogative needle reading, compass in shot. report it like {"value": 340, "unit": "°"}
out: {"value": 155, "unit": "°"}
